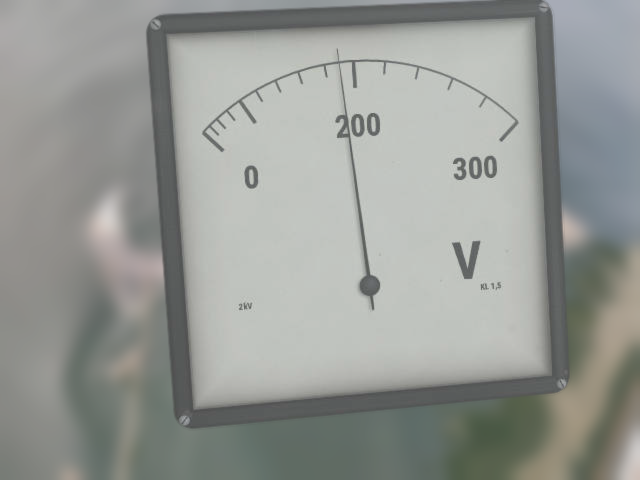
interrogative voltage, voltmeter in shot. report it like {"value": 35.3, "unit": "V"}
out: {"value": 190, "unit": "V"}
